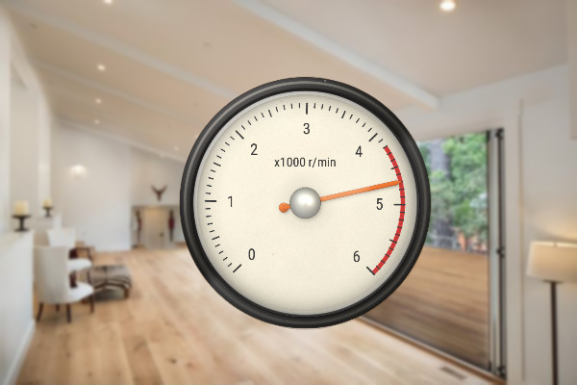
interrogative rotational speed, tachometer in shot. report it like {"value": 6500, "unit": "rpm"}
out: {"value": 4700, "unit": "rpm"}
